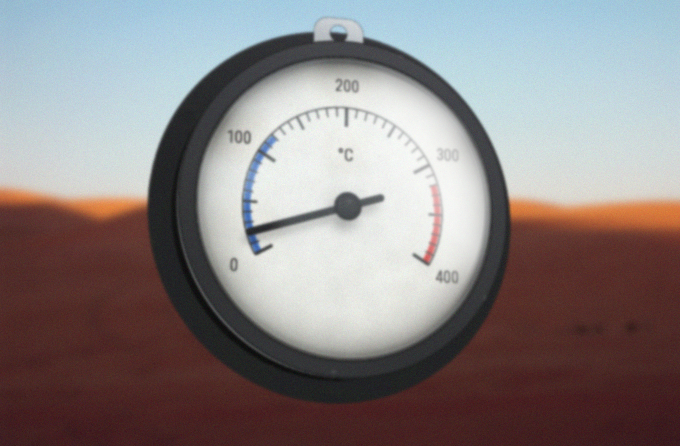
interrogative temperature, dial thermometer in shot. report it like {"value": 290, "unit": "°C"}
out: {"value": 20, "unit": "°C"}
